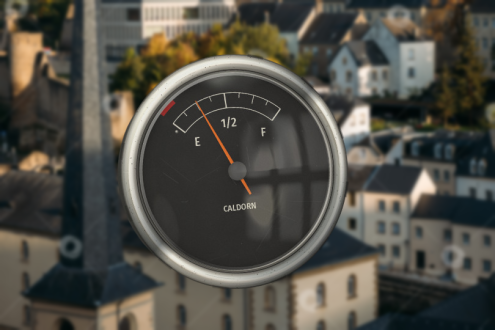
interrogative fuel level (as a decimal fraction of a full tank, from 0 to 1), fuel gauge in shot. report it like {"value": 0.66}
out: {"value": 0.25}
